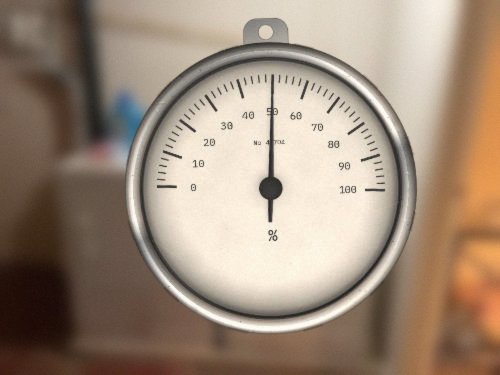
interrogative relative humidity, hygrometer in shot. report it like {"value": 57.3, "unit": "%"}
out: {"value": 50, "unit": "%"}
